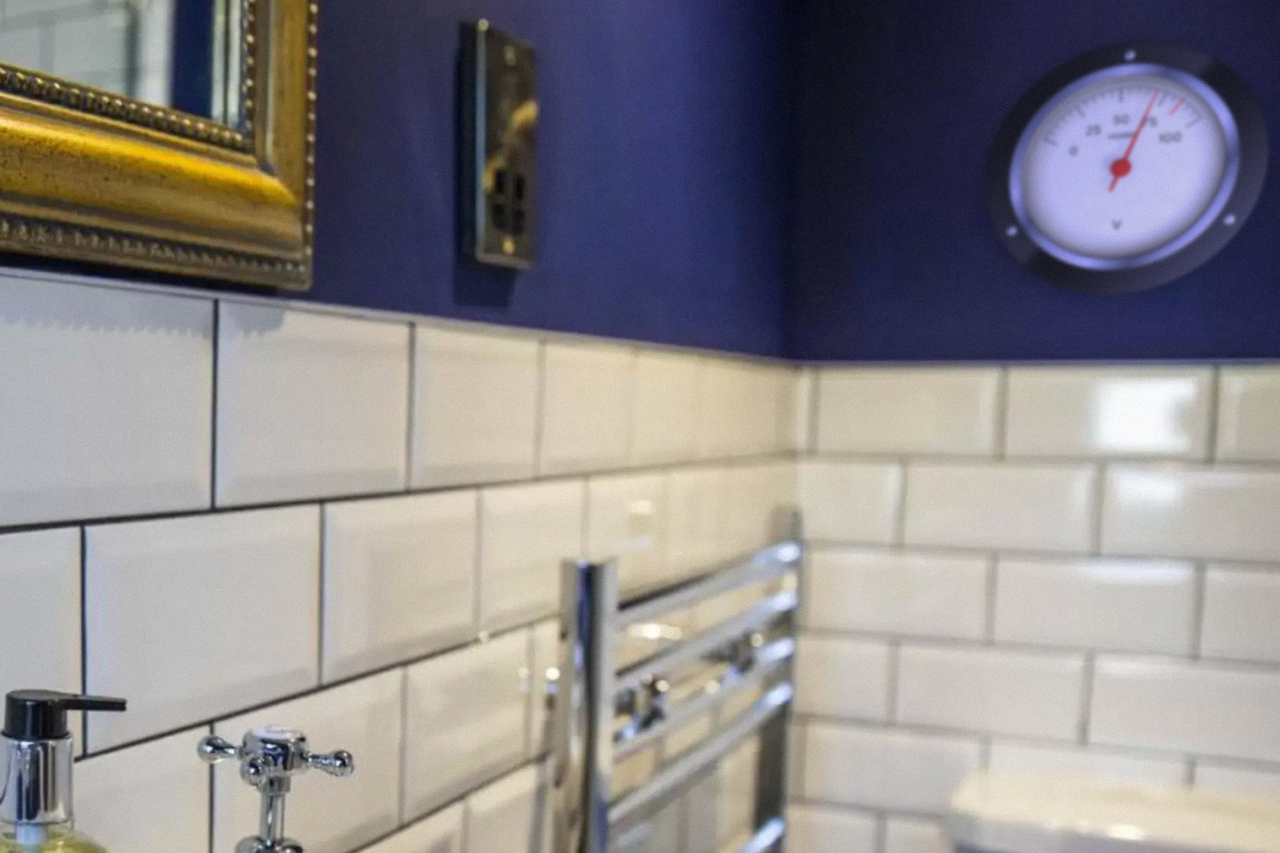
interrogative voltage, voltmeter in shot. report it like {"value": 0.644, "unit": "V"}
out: {"value": 70, "unit": "V"}
